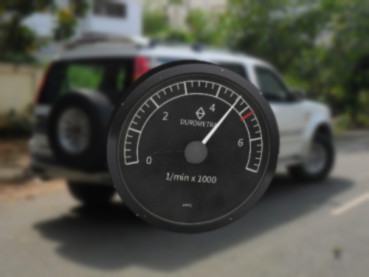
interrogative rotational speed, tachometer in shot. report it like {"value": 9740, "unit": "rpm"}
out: {"value": 4600, "unit": "rpm"}
